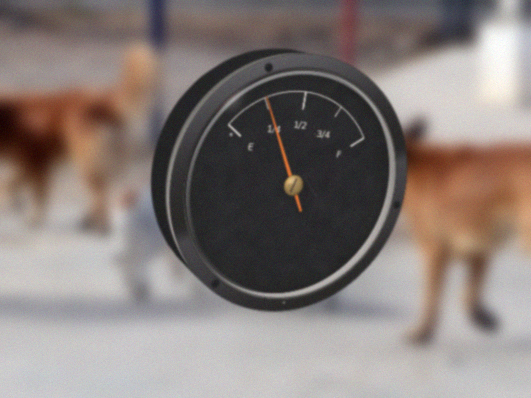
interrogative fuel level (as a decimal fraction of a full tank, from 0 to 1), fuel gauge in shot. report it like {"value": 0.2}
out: {"value": 0.25}
